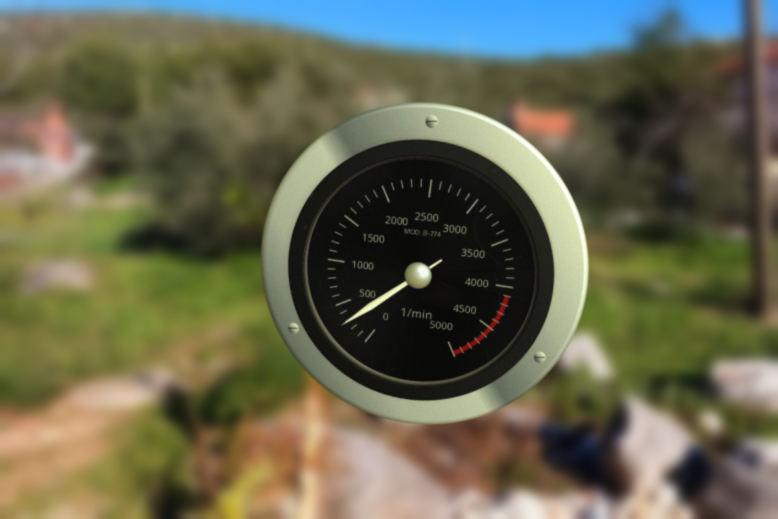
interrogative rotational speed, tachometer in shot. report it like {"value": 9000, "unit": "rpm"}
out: {"value": 300, "unit": "rpm"}
